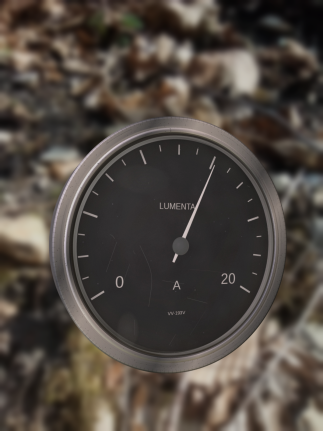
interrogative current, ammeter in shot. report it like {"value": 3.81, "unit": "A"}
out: {"value": 12, "unit": "A"}
